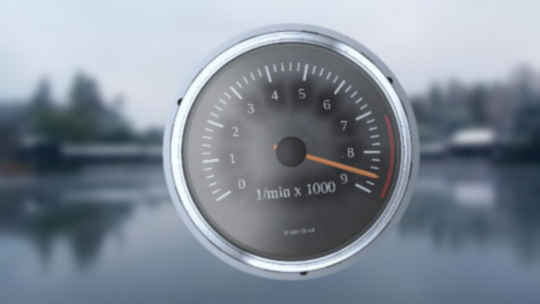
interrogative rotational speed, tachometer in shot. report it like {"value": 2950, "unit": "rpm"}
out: {"value": 8600, "unit": "rpm"}
